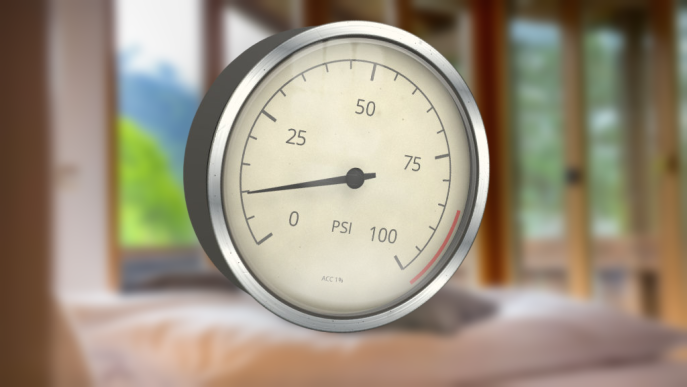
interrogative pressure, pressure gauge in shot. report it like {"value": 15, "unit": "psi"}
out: {"value": 10, "unit": "psi"}
